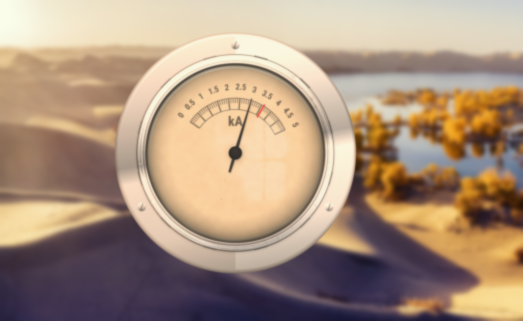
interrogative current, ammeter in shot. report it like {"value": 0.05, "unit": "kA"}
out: {"value": 3, "unit": "kA"}
